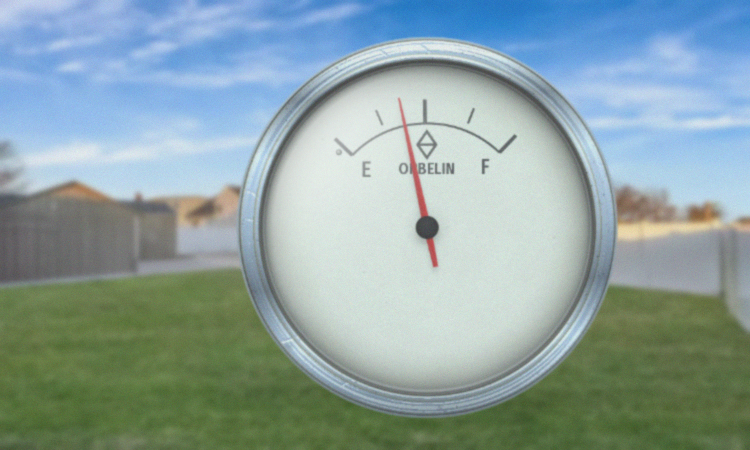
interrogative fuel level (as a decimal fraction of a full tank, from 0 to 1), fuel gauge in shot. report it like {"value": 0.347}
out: {"value": 0.375}
